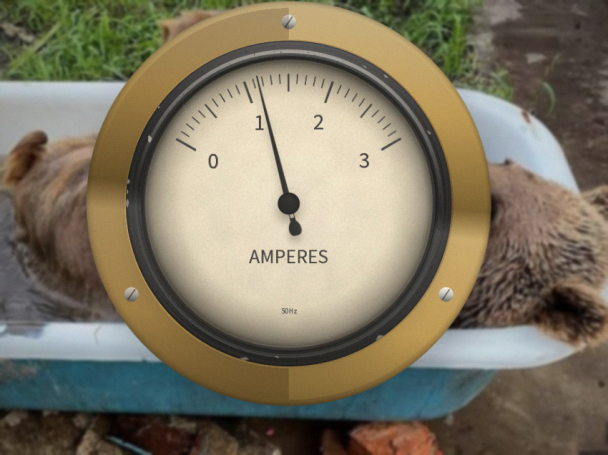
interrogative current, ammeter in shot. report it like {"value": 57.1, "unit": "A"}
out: {"value": 1.15, "unit": "A"}
